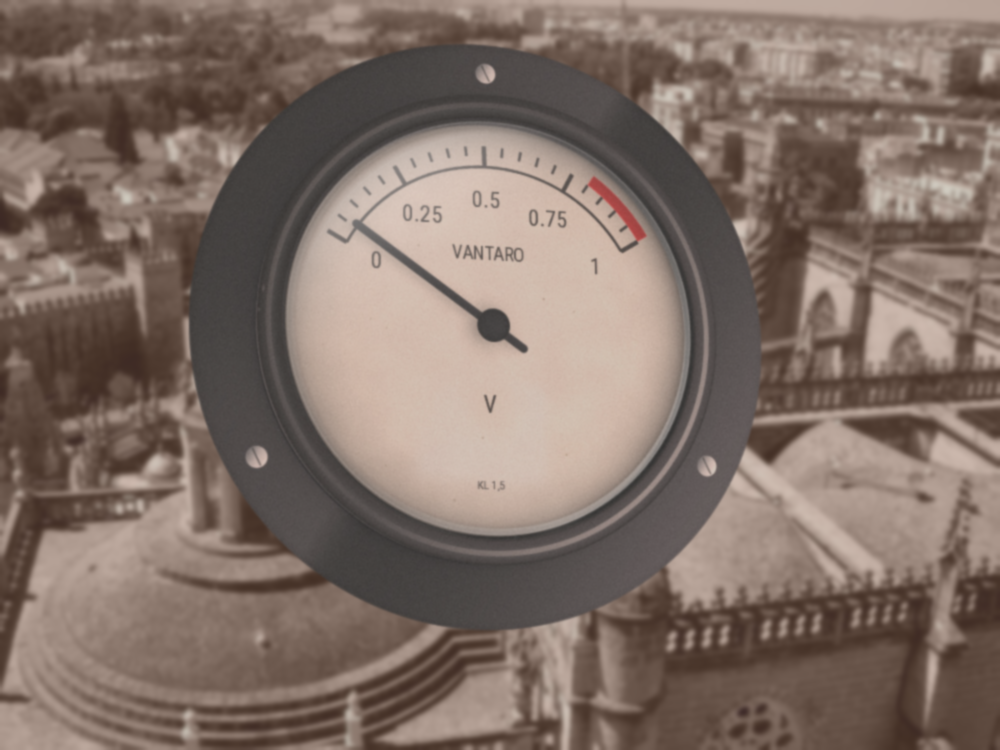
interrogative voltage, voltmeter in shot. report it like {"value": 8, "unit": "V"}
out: {"value": 0.05, "unit": "V"}
